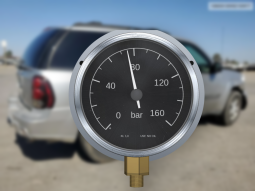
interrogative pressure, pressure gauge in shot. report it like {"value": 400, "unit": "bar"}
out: {"value": 75, "unit": "bar"}
